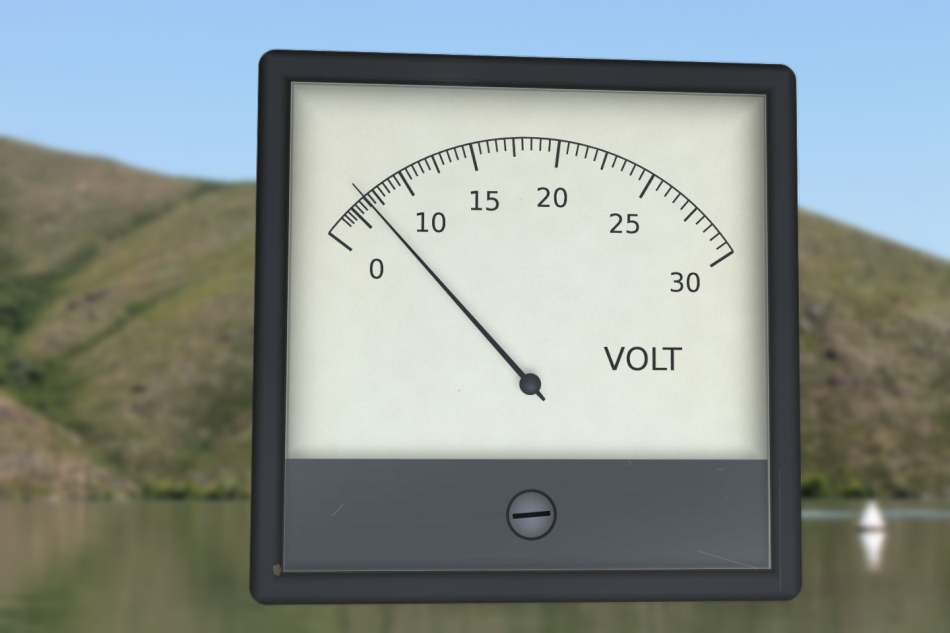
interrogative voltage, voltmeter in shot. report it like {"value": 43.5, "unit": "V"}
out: {"value": 6.5, "unit": "V"}
